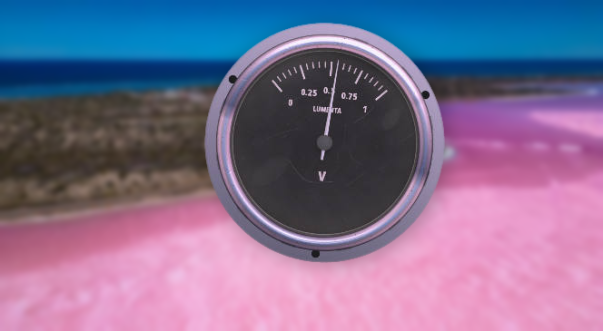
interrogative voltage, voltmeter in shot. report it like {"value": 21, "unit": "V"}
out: {"value": 0.55, "unit": "V"}
